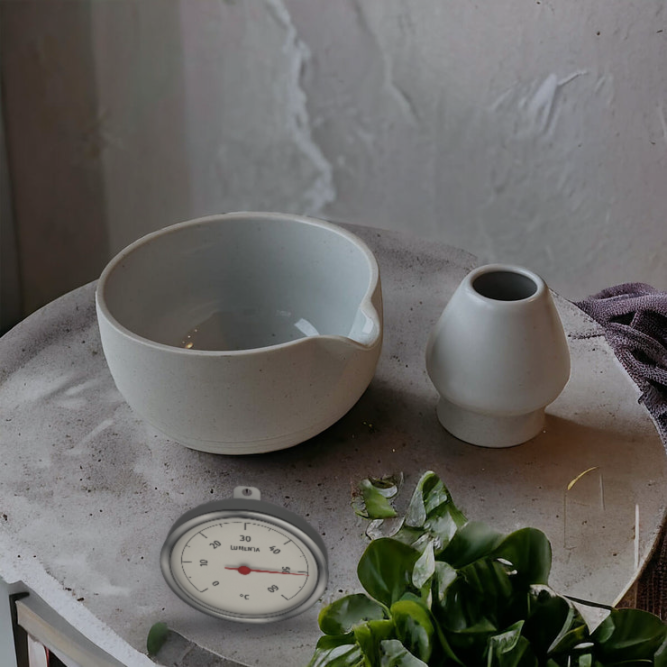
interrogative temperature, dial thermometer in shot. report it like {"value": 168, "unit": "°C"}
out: {"value": 50, "unit": "°C"}
